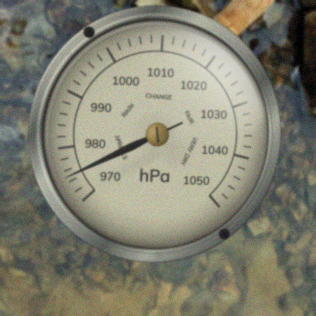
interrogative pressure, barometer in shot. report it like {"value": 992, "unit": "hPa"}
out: {"value": 975, "unit": "hPa"}
